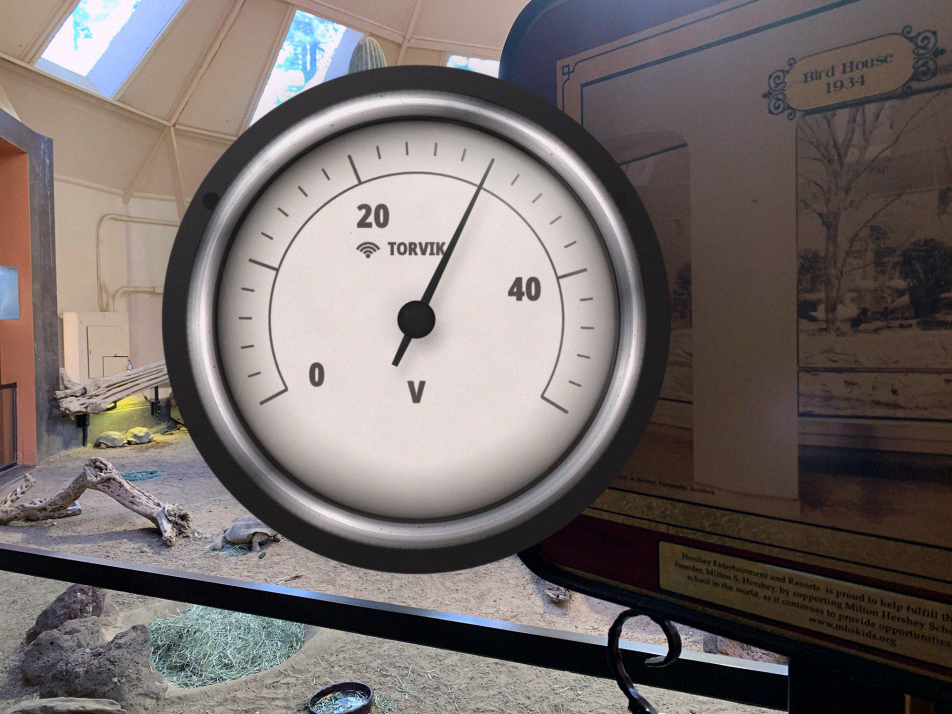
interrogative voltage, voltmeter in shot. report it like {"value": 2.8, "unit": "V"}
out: {"value": 30, "unit": "V"}
